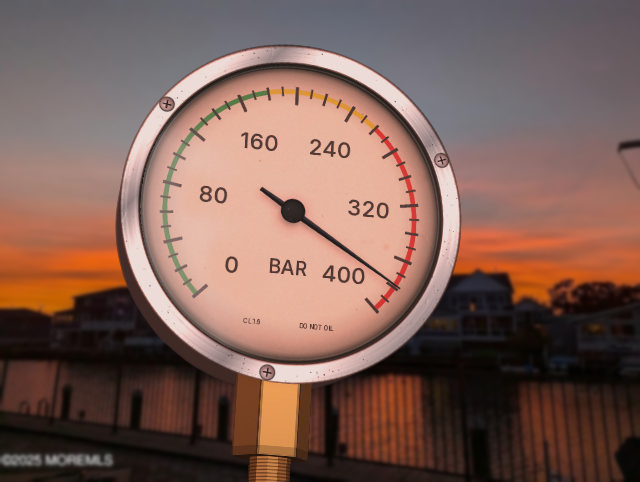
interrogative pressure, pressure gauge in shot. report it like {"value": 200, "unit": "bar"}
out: {"value": 380, "unit": "bar"}
